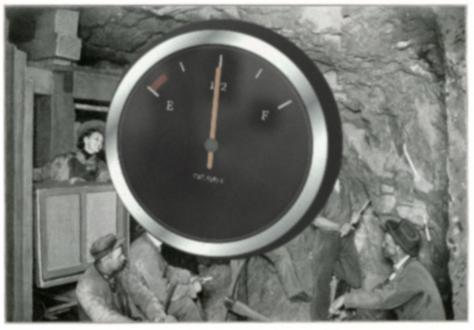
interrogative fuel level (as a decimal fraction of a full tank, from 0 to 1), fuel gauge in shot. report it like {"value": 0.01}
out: {"value": 0.5}
